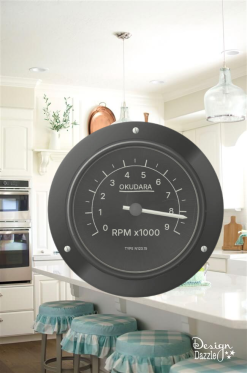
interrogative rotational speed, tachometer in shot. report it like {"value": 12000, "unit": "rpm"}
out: {"value": 8250, "unit": "rpm"}
